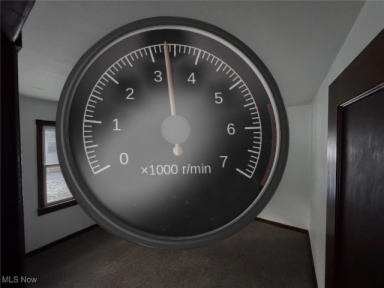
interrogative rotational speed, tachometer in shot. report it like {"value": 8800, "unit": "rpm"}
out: {"value": 3300, "unit": "rpm"}
